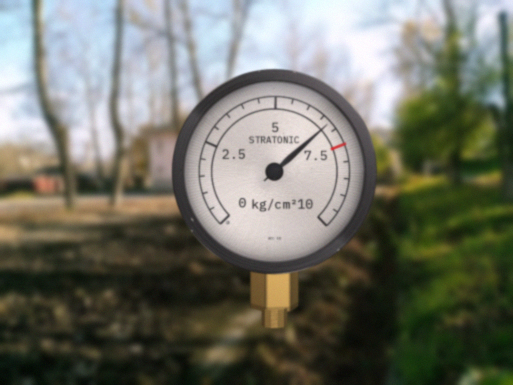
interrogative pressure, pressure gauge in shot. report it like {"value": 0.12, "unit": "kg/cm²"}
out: {"value": 6.75, "unit": "kg/cm²"}
